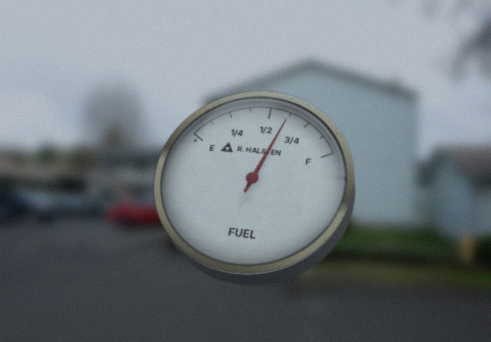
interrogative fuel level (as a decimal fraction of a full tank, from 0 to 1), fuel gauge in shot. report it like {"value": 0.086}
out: {"value": 0.625}
